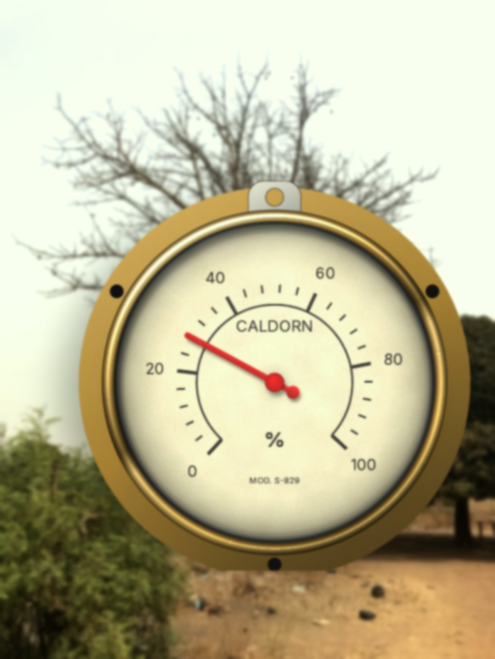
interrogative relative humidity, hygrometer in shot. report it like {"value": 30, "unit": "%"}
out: {"value": 28, "unit": "%"}
